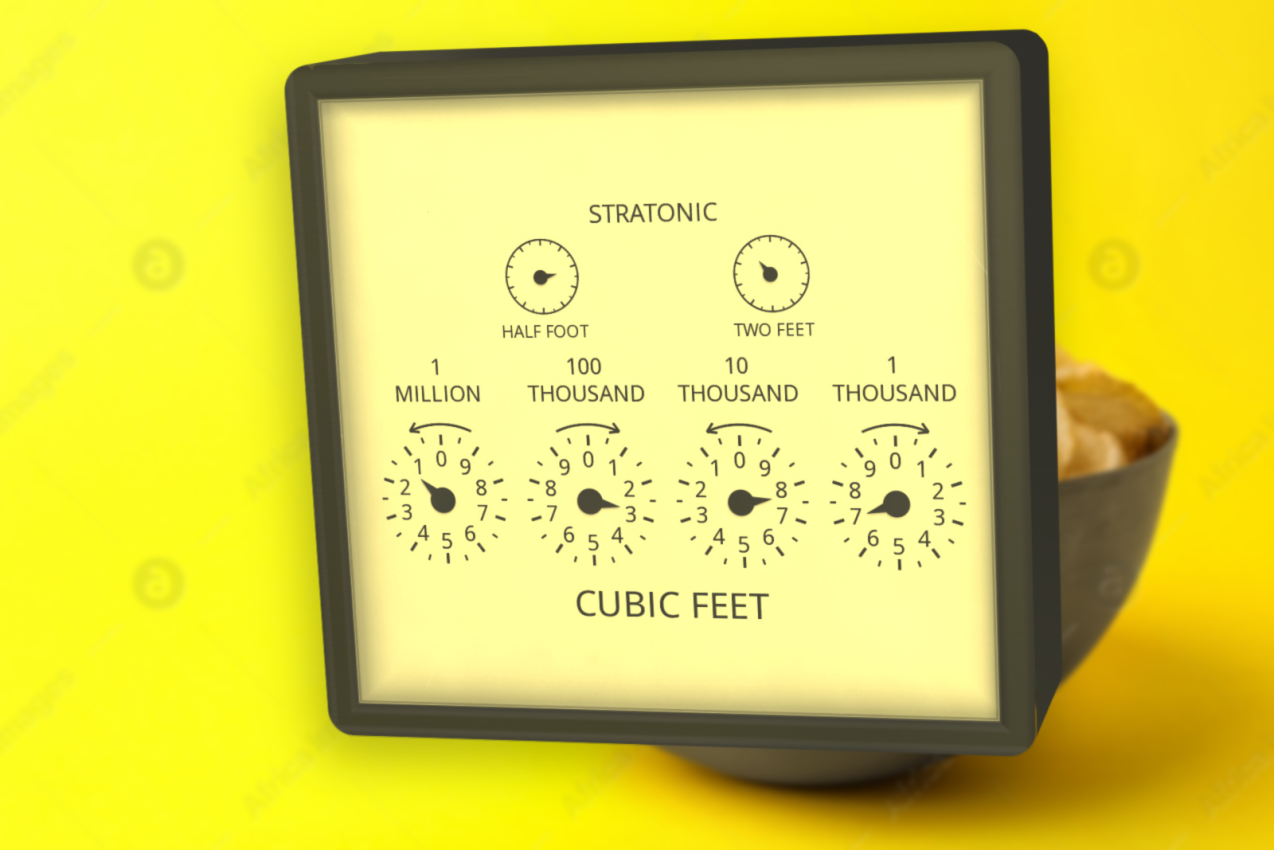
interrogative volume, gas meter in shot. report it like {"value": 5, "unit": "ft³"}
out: {"value": 127700, "unit": "ft³"}
